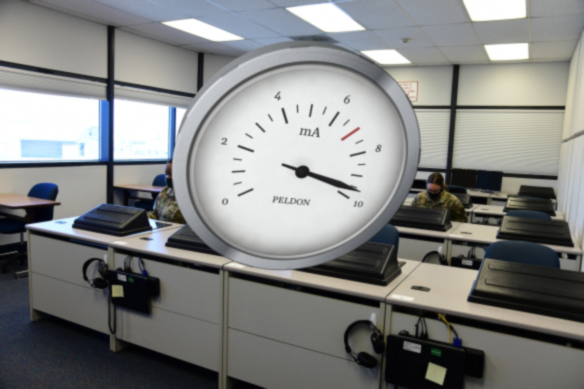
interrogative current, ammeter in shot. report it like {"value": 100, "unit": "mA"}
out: {"value": 9.5, "unit": "mA"}
